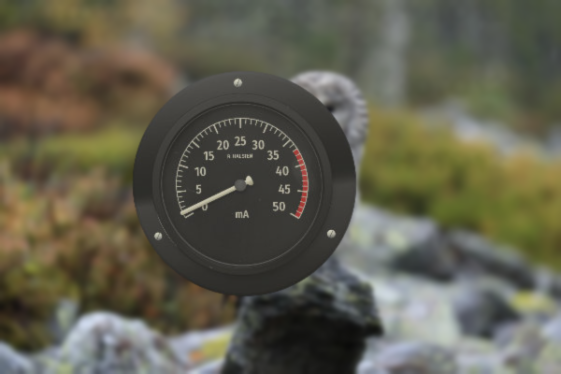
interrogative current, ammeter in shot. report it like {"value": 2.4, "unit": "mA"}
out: {"value": 1, "unit": "mA"}
